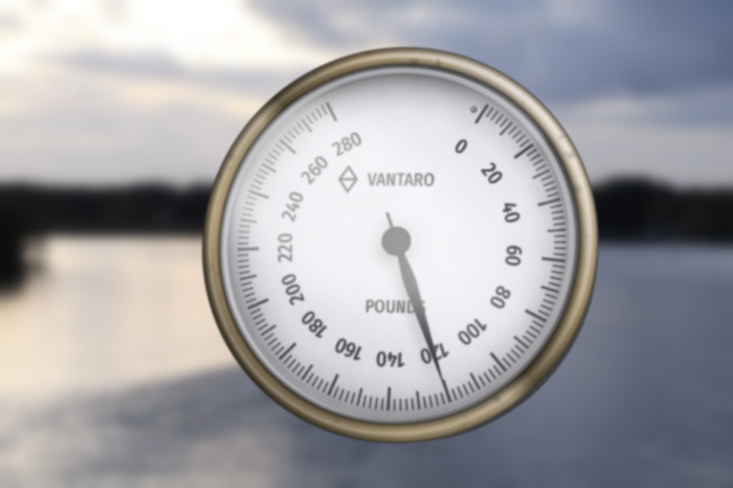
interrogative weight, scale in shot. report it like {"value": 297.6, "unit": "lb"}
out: {"value": 120, "unit": "lb"}
